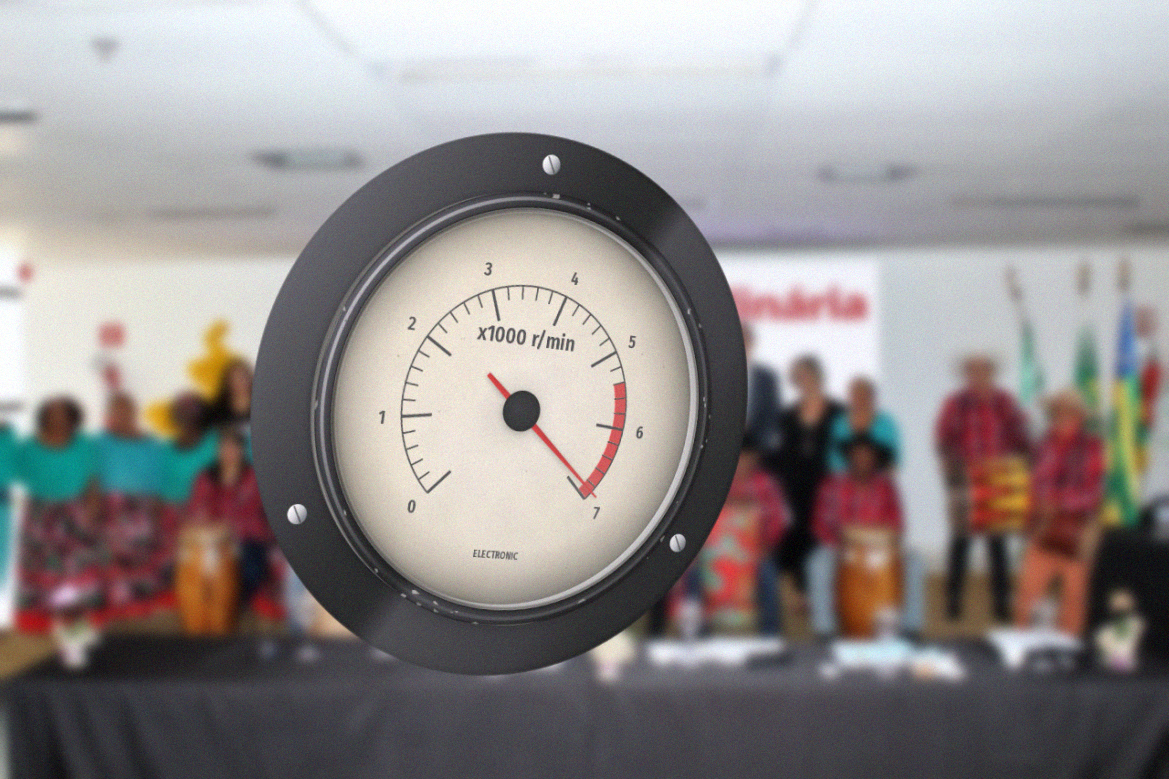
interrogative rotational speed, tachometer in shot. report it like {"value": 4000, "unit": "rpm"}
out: {"value": 6900, "unit": "rpm"}
